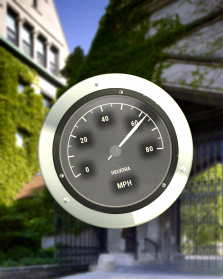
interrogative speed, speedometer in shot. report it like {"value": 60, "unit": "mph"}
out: {"value": 62.5, "unit": "mph"}
